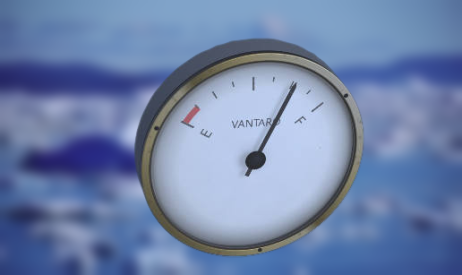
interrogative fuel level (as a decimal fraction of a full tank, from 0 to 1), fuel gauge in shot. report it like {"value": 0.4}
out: {"value": 0.75}
